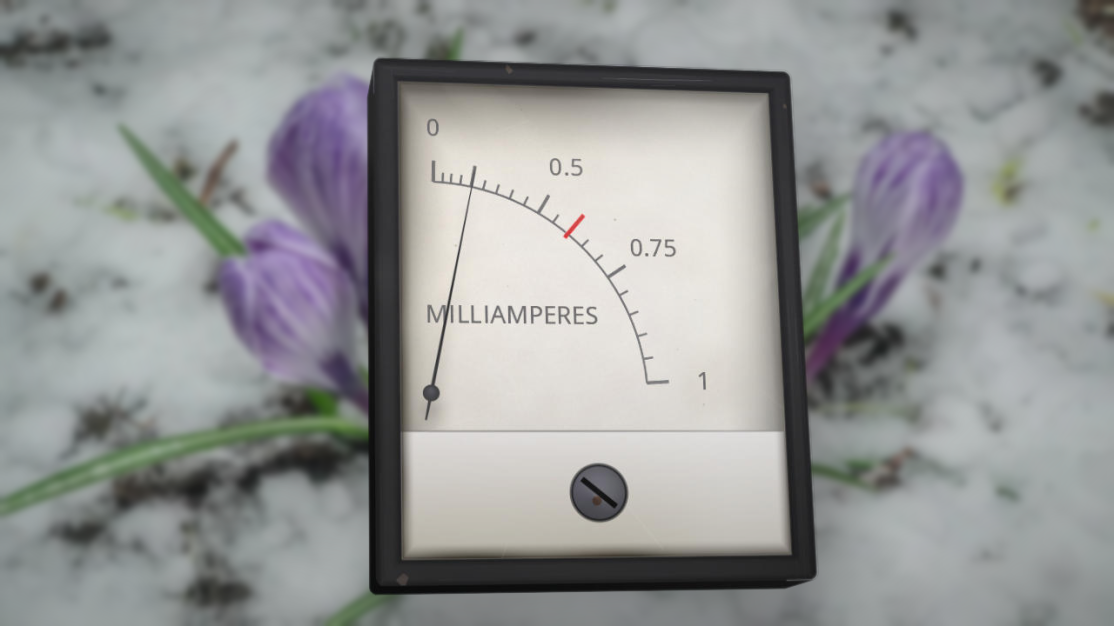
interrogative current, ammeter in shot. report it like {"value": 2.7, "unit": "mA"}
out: {"value": 0.25, "unit": "mA"}
